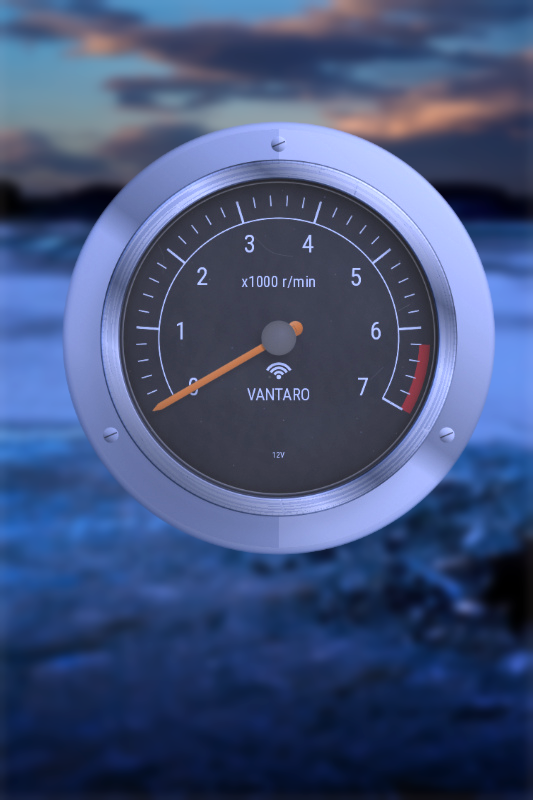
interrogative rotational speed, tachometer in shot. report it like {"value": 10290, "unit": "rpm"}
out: {"value": 0, "unit": "rpm"}
